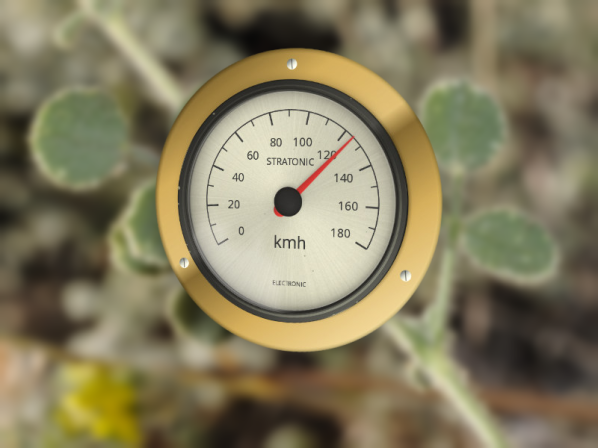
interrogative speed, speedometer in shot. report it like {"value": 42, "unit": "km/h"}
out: {"value": 125, "unit": "km/h"}
